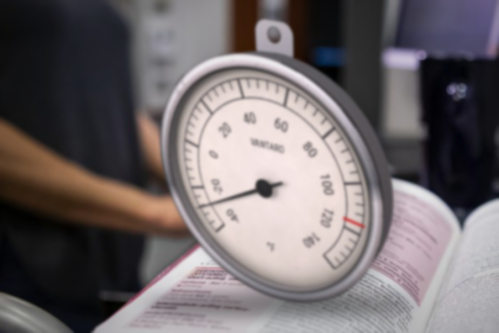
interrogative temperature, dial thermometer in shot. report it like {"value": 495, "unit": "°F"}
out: {"value": -28, "unit": "°F"}
